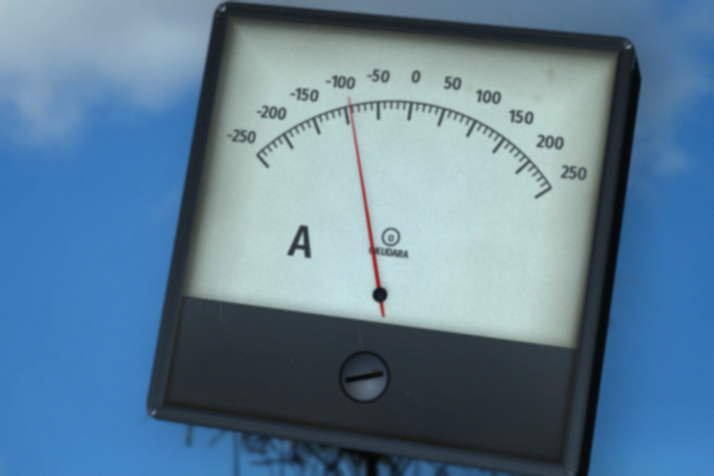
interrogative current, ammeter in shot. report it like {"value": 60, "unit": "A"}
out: {"value": -90, "unit": "A"}
